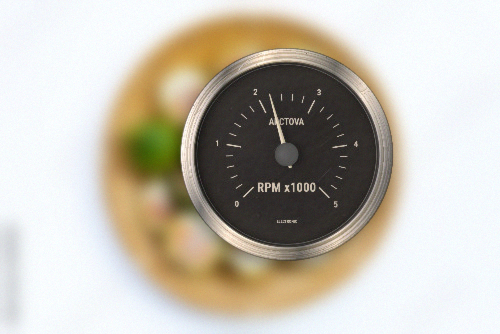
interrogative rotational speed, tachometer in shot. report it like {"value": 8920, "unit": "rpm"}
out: {"value": 2200, "unit": "rpm"}
